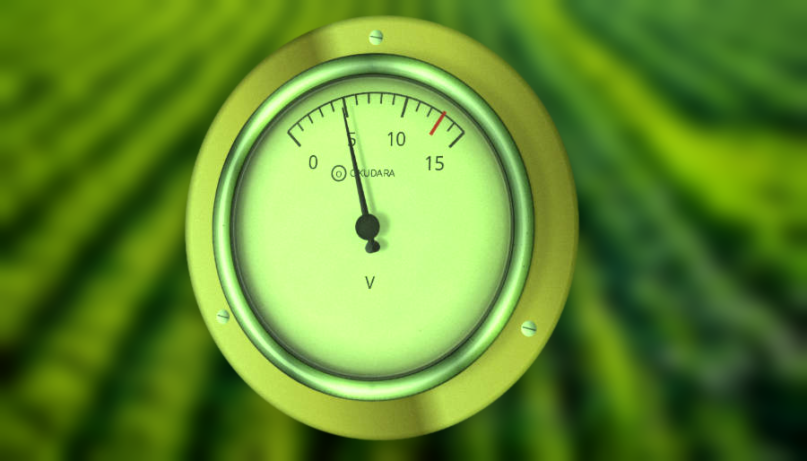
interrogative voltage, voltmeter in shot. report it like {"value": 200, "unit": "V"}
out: {"value": 5, "unit": "V"}
